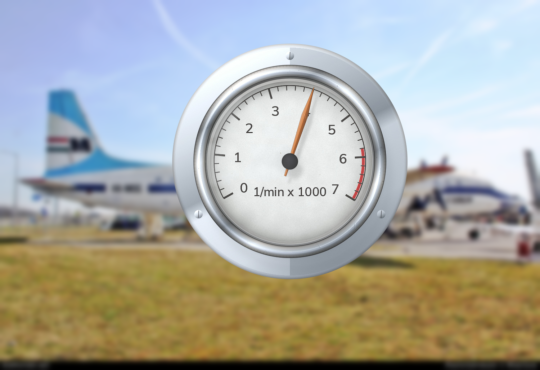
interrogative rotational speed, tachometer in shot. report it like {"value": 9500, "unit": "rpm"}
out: {"value": 4000, "unit": "rpm"}
